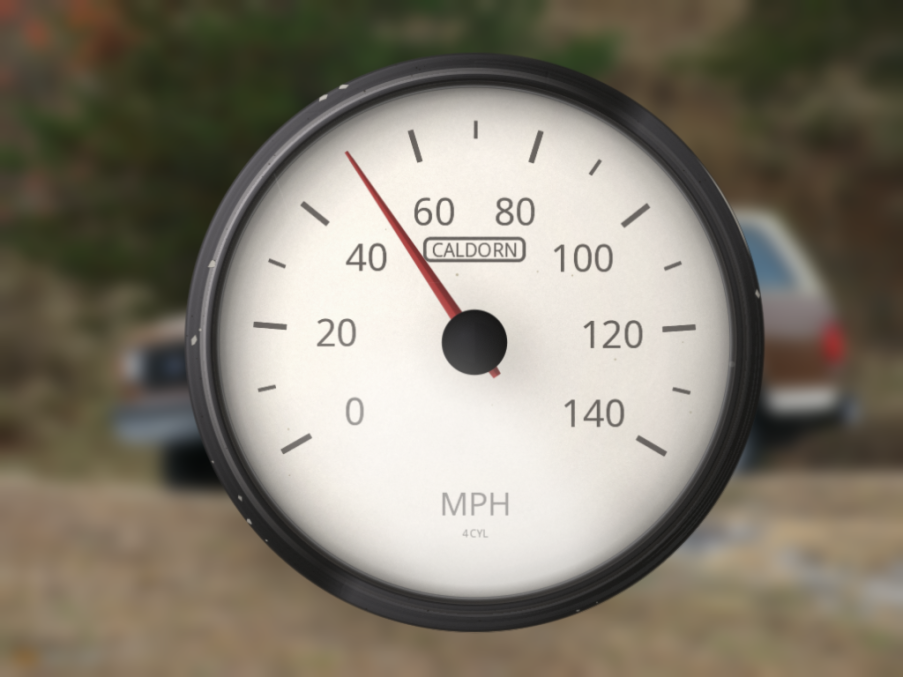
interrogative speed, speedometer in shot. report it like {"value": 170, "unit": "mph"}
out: {"value": 50, "unit": "mph"}
